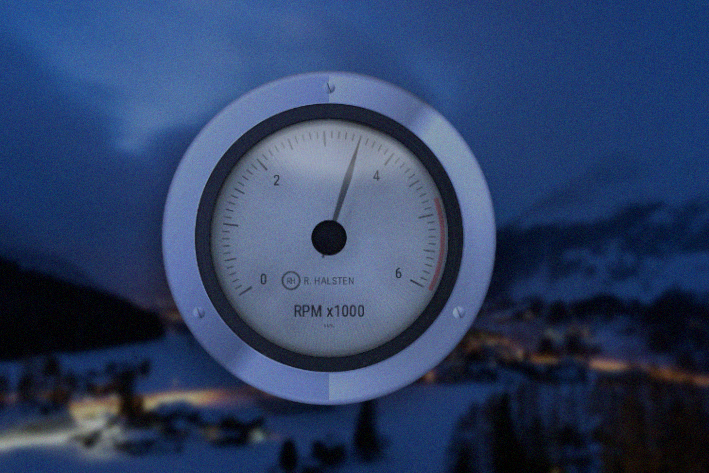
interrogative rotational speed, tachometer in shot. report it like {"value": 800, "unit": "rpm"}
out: {"value": 3500, "unit": "rpm"}
